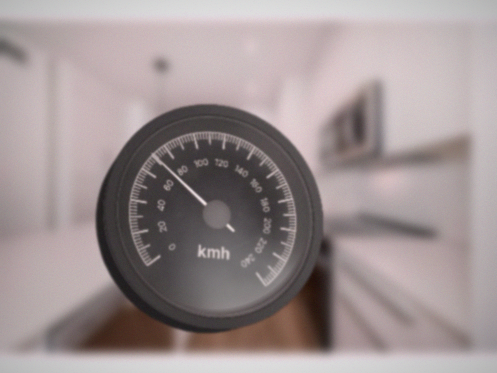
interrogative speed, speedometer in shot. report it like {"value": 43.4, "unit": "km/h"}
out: {"value": 70, "unit": "km/h"}
